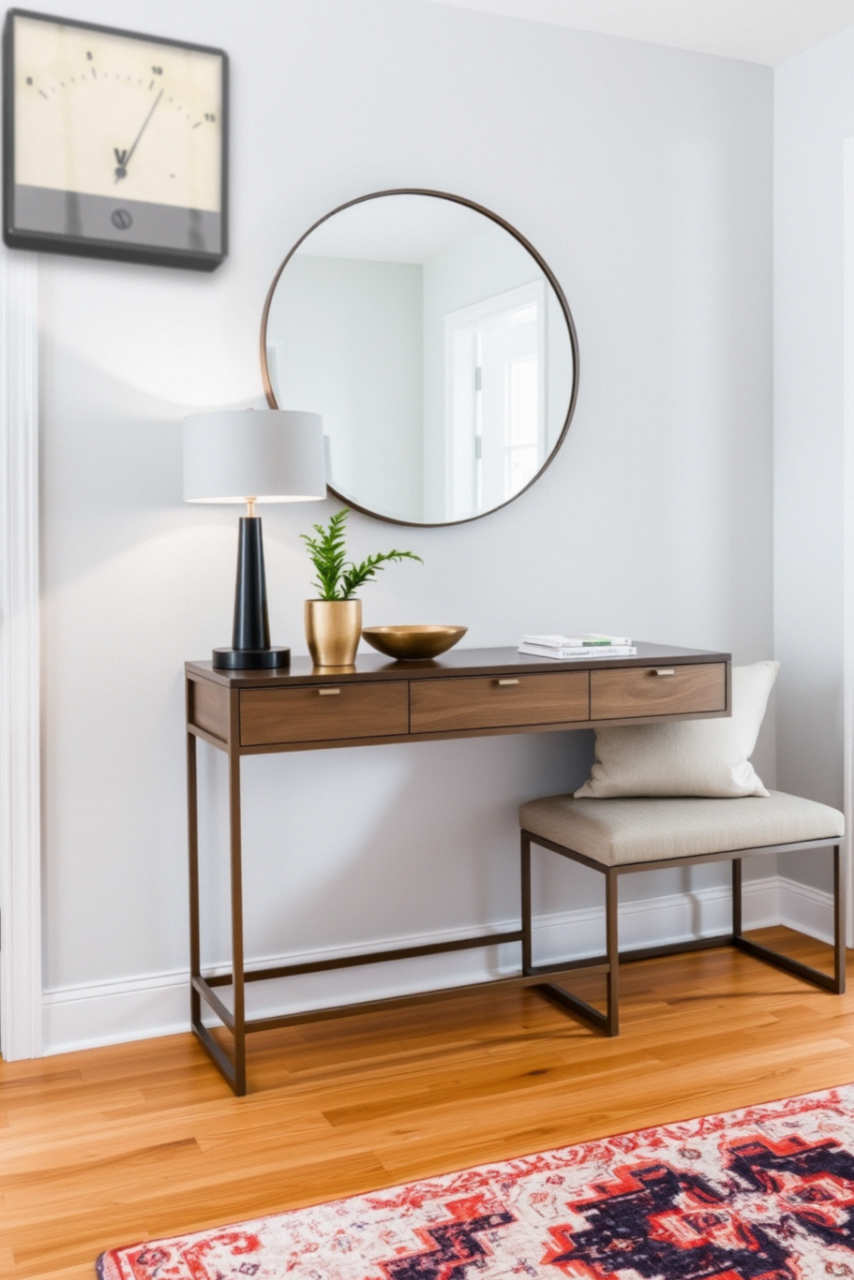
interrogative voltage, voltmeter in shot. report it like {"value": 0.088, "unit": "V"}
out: {"value": 11, "unit": "V"}
